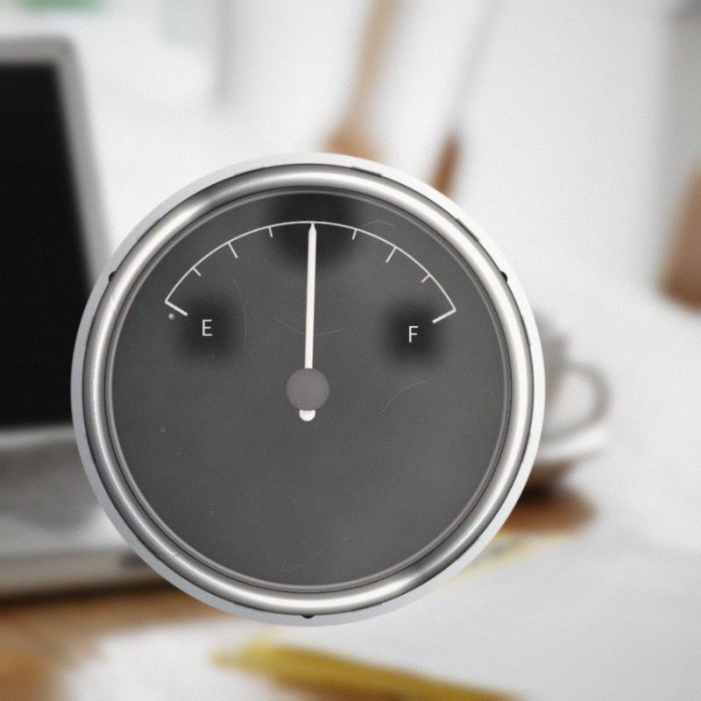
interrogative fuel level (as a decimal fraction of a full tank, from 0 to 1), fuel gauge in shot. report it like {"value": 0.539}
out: {"value": 0.5}
